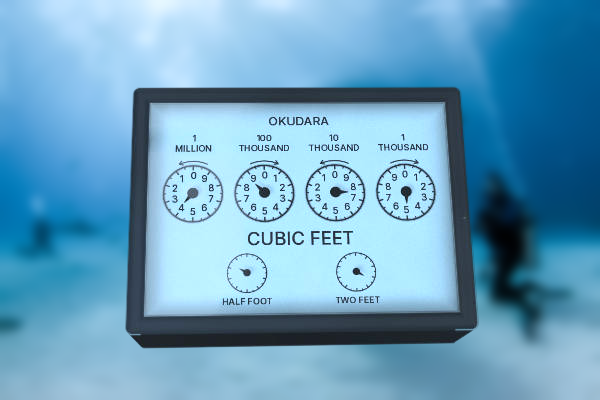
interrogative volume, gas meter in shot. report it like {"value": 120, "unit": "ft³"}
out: {"value": 387500, "unit": "ft³"}
